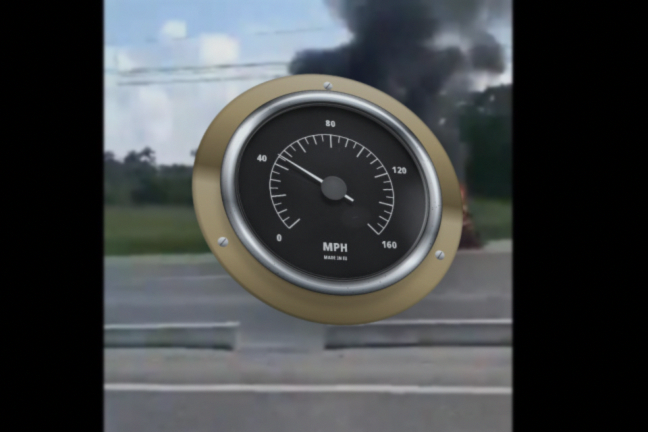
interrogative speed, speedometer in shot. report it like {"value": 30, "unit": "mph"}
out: {"value": 45, "unit": "mph"}
